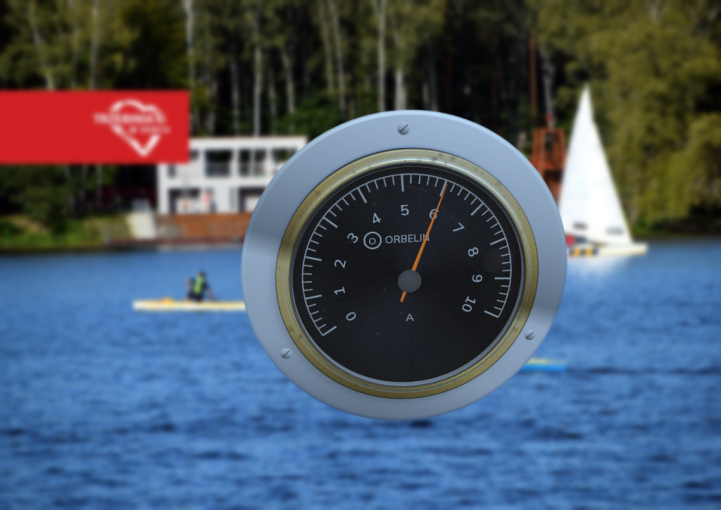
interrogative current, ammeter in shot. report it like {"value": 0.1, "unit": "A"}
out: {"value": 6, "unit": "A"}
